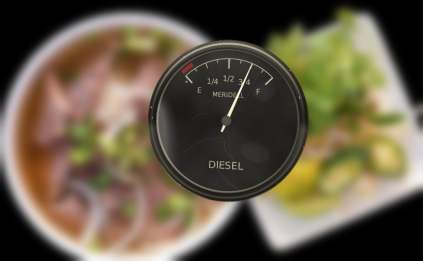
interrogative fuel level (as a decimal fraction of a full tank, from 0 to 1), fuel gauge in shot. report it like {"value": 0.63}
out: {"value": 0.75}
